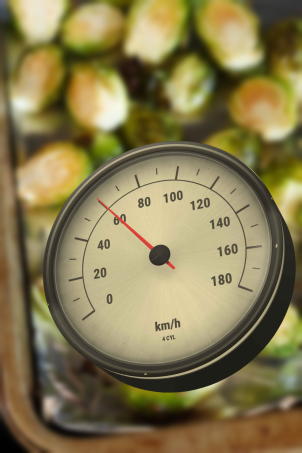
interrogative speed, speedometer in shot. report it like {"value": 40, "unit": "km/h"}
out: {"value": 60, "unit": "km/h"}
